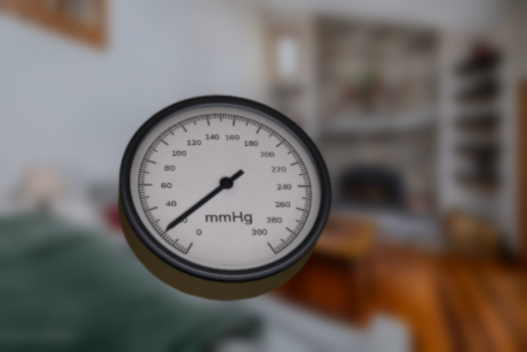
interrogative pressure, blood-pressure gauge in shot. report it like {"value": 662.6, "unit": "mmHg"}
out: {"value": 20, "unit": "mmHg"}
